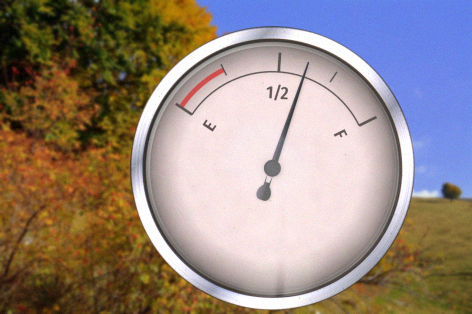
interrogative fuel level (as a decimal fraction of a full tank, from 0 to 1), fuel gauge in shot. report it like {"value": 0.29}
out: {"value": 0.625}
